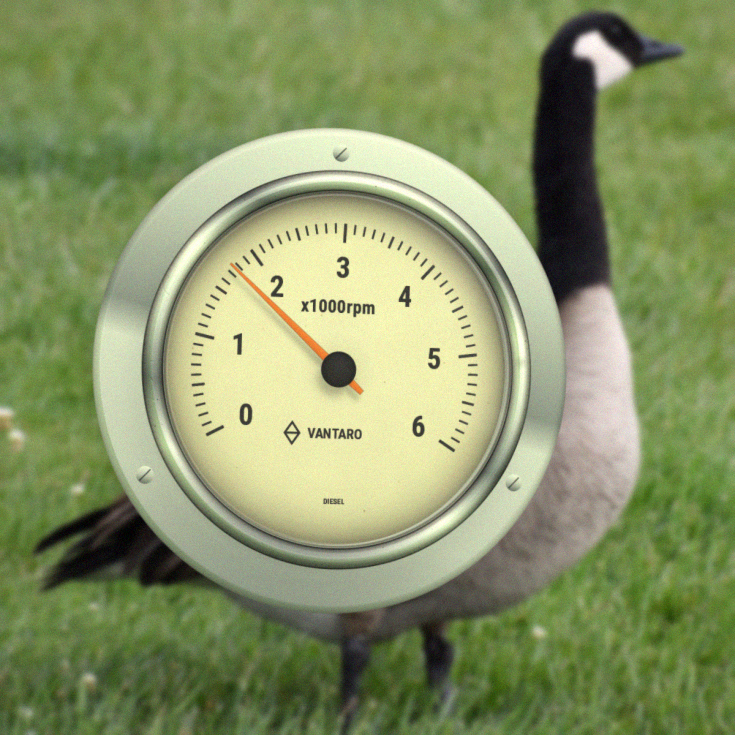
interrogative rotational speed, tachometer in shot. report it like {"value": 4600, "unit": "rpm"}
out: {"value": 1750, "unit": "rpm"}
